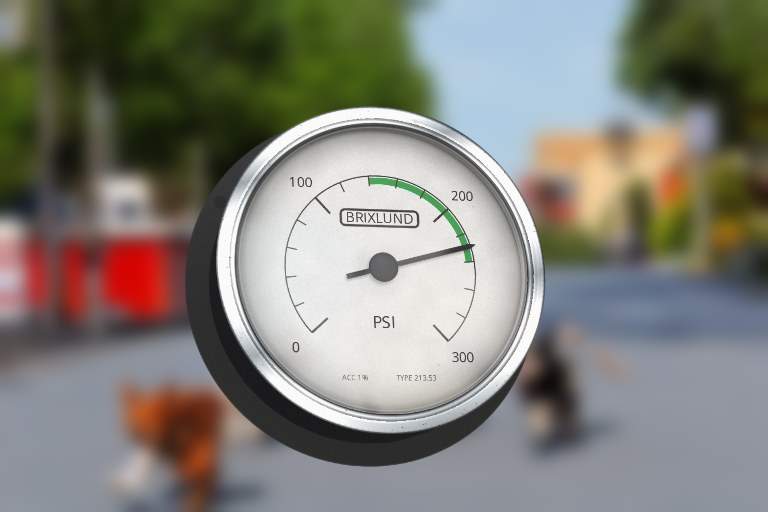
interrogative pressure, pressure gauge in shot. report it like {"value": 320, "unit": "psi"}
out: {"value": 230, "unit": "psi"}
